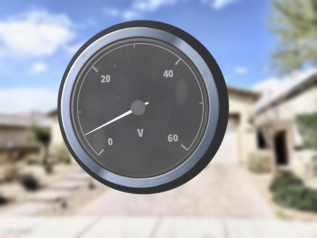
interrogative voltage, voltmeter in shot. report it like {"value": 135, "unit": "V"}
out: {"value": 5, "unit": "V"}
